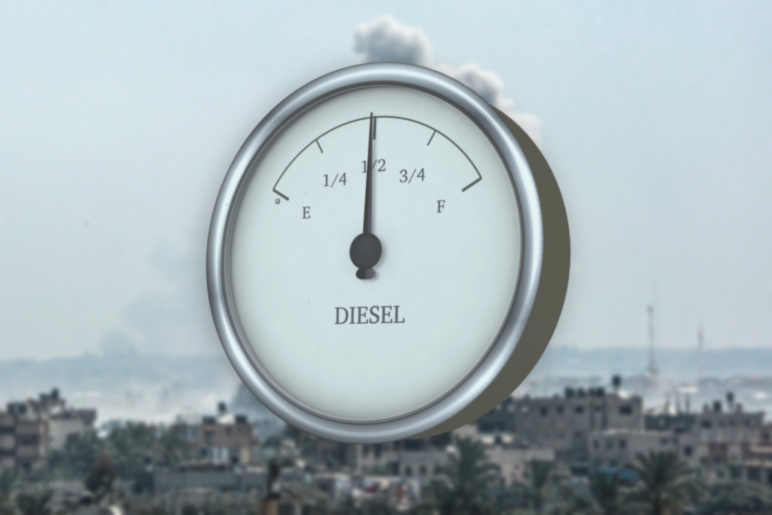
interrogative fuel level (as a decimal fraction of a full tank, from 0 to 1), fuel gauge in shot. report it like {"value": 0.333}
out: {"value": 0.5}
